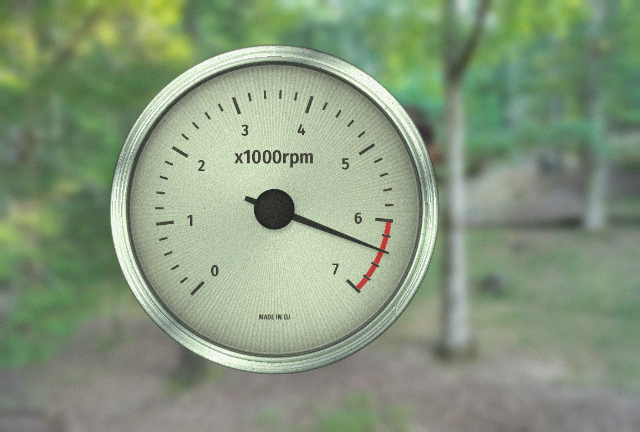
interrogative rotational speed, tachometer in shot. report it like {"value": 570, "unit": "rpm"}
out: {"value": 6400, "unit": "rpm"}
